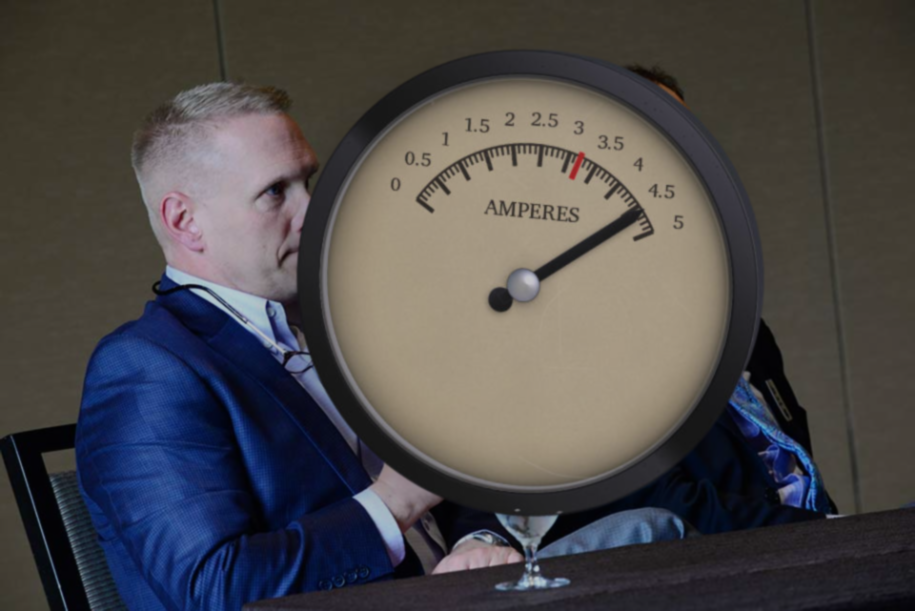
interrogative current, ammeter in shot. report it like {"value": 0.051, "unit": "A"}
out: {"value": 4.6, "unit": "A"}
